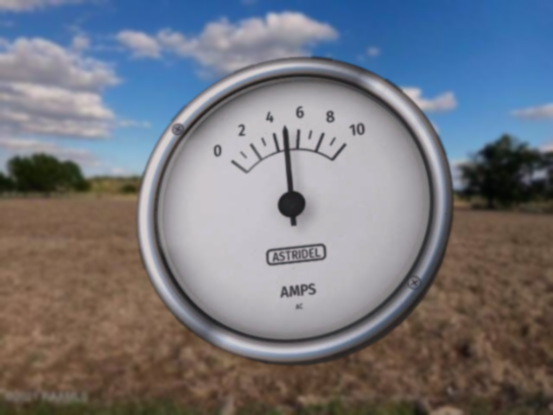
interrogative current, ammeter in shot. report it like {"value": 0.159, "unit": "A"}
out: {"value": 5, "unit": "A"}
